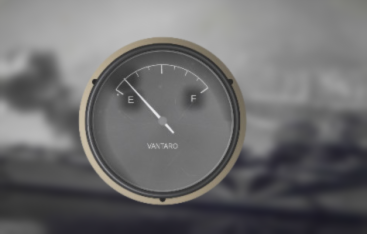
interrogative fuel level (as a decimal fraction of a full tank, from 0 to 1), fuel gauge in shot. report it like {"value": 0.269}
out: {"value": 0.125}
